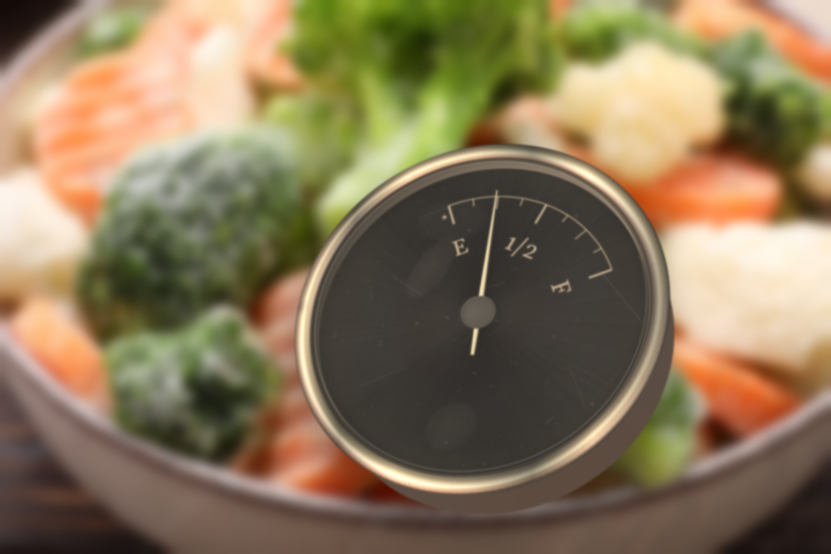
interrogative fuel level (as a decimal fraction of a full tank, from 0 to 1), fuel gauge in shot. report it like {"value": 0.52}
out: {"value": 0.25}
